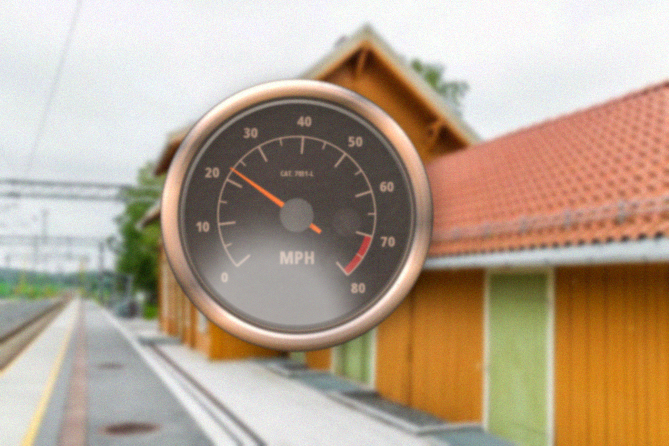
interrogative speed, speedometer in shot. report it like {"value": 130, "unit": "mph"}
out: {"value": 22.5, "unit": "mph"}
